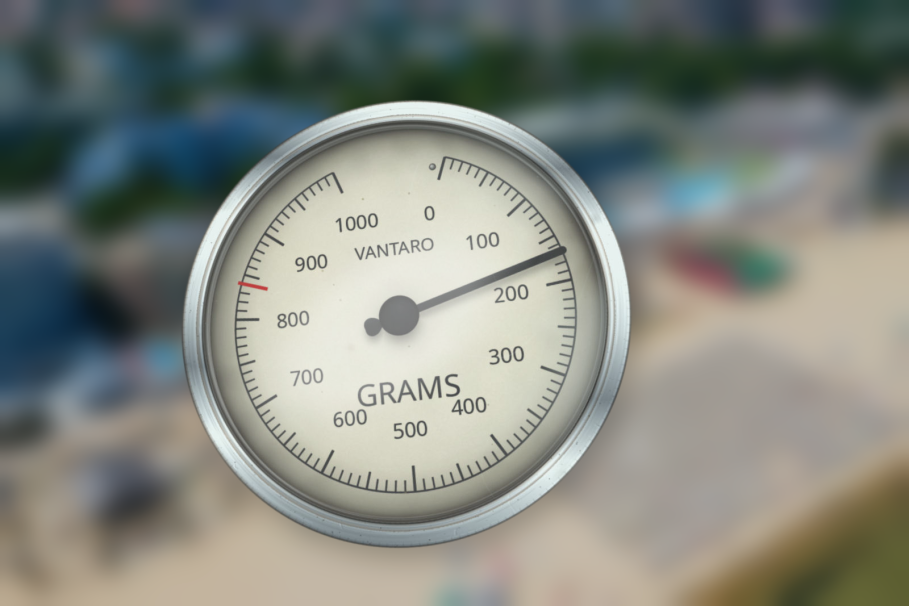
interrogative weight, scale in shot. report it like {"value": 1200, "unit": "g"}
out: {"value": 170, "unit": "g"}
